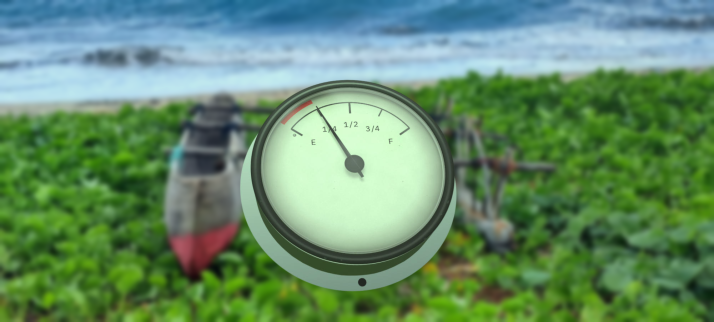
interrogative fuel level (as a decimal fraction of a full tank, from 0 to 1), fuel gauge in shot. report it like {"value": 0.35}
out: {"value": 0.25}
